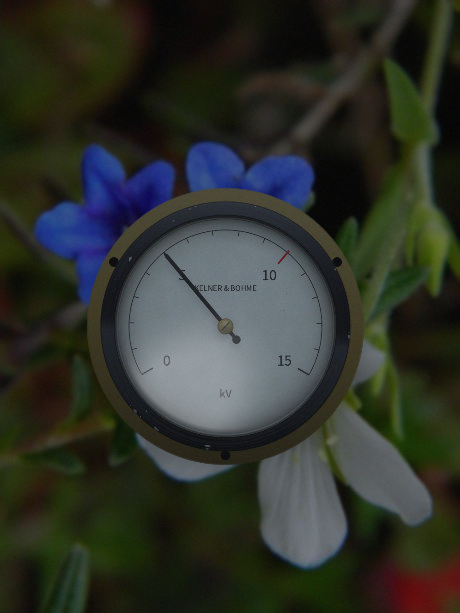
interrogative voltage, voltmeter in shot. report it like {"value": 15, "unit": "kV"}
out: {"value": 5, "unit": "kV"}
